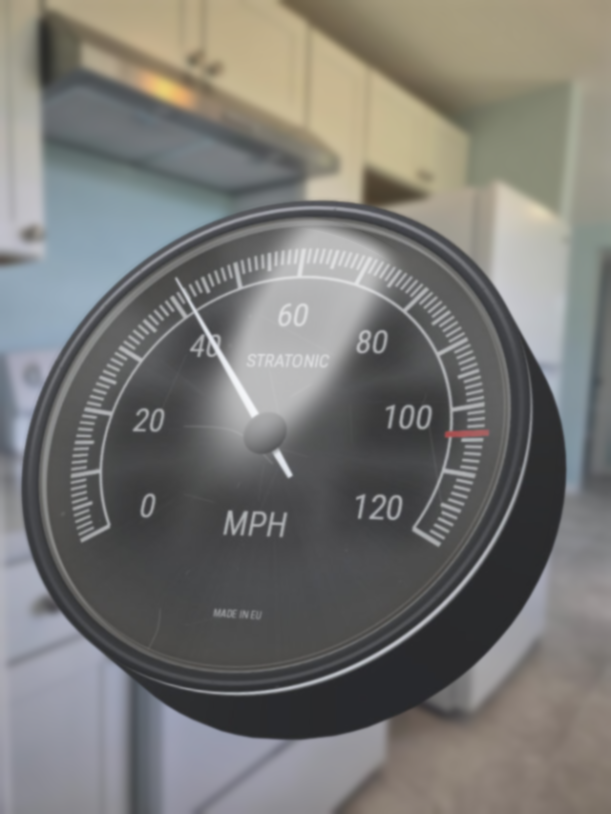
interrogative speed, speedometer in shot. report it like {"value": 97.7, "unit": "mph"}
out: {"value": 42, "unit": "mph"}
